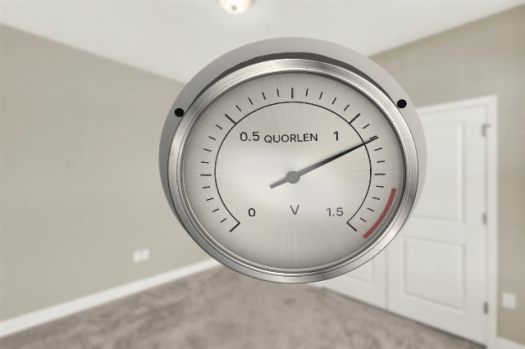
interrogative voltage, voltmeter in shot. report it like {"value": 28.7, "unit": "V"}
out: {"value": 1.1, "unit": "V"}
